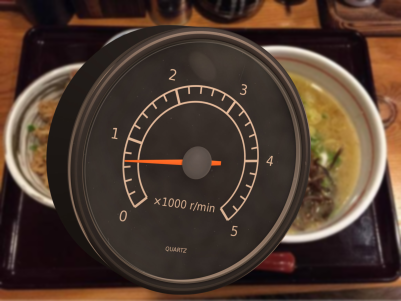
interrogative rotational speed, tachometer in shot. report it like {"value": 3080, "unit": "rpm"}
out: {"value": 700, "unit": "rpm"}
